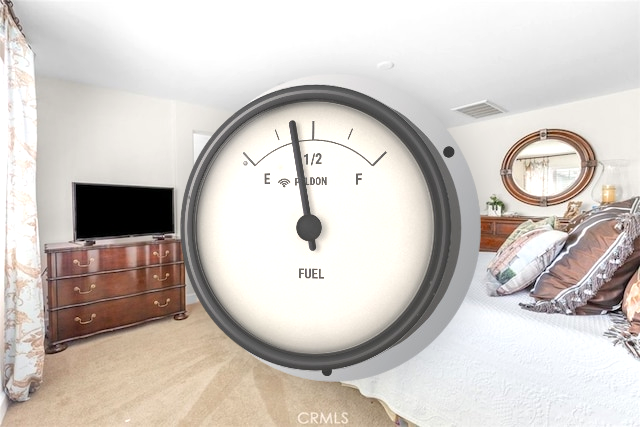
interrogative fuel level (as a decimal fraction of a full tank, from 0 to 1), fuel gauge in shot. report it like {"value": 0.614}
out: {"value": 0.375}
